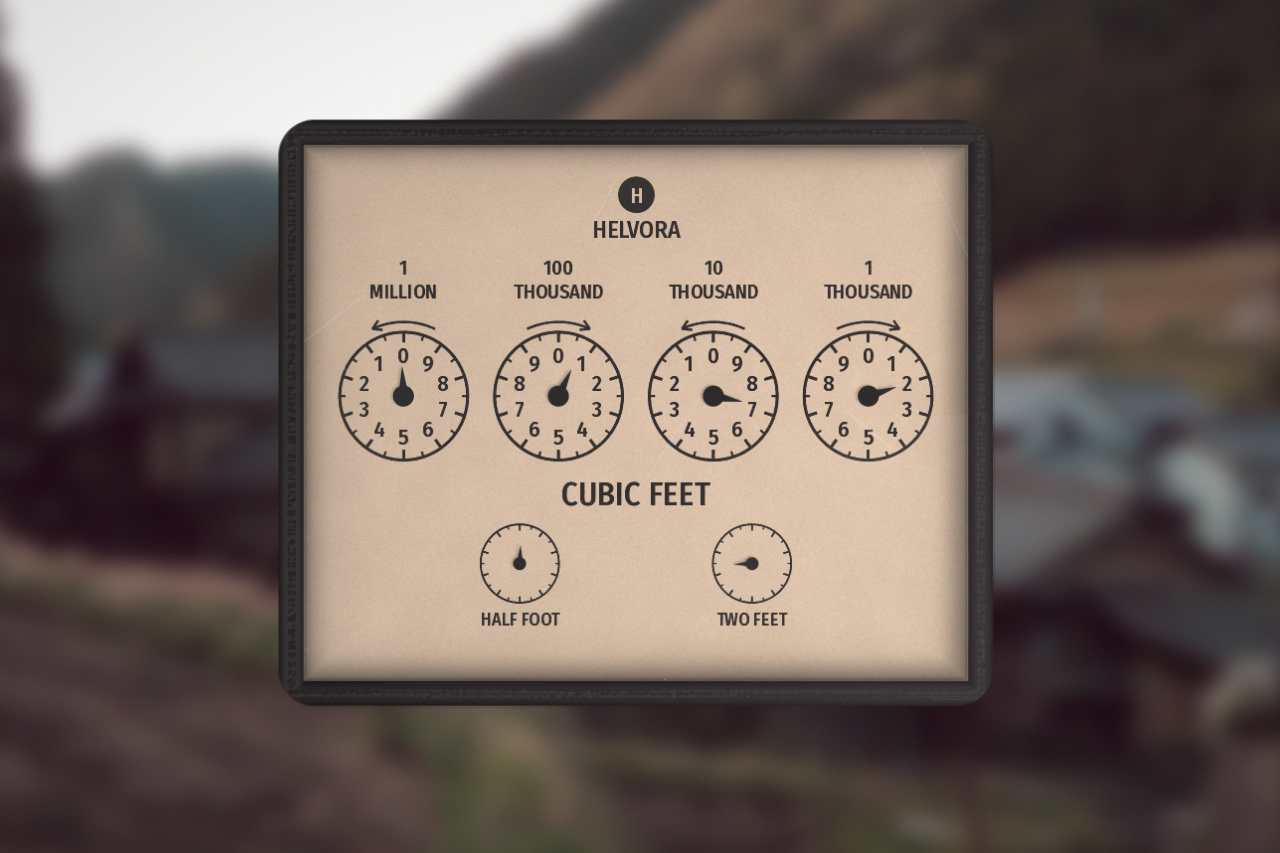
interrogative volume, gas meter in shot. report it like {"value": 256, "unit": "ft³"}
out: {"value": 7200, "unit": "ft³"}
